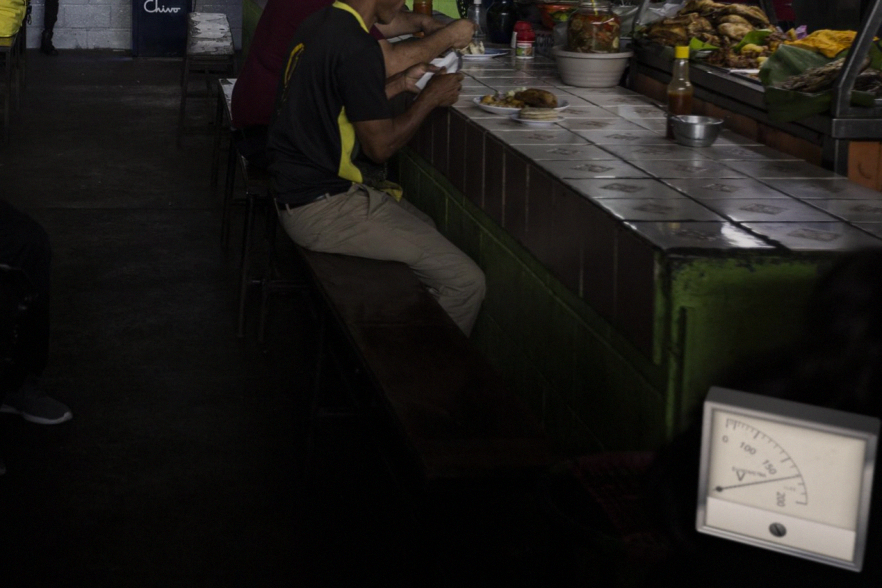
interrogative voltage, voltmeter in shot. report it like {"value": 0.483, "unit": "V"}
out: {"value": 170, "unit": "V"}
